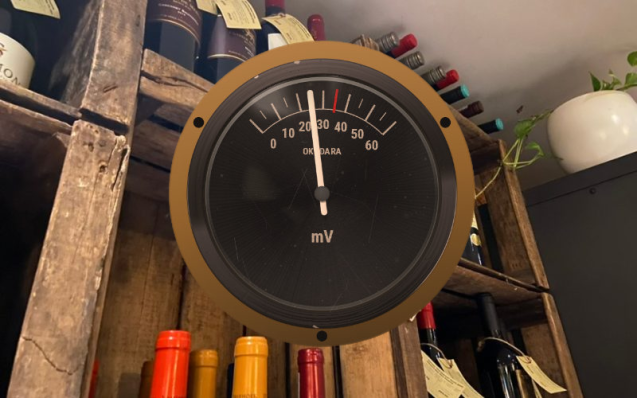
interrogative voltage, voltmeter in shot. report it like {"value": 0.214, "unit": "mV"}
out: {"value": 25, "unit": "mV"}
